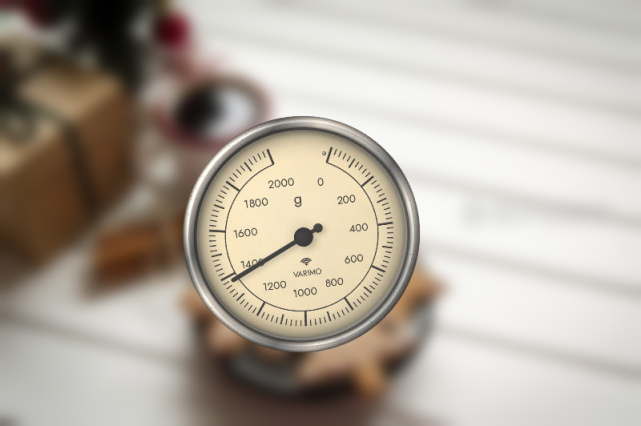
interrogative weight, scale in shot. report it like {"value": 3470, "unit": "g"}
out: {"value": 1380, "unit": "g"}
